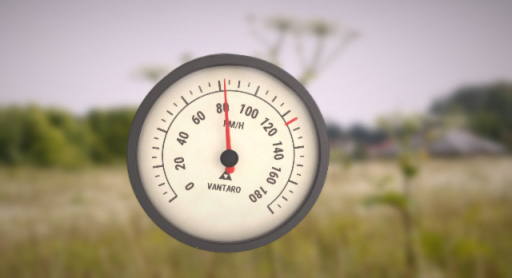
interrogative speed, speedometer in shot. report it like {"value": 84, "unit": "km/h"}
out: {"value": 82.5, "unit": "km/h"}
